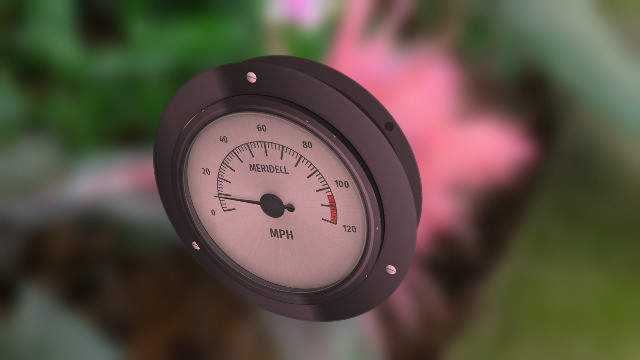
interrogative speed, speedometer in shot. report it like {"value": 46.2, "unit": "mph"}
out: {"value": 10, "unit": "mph"}
